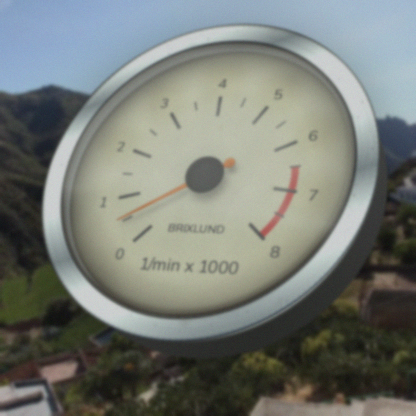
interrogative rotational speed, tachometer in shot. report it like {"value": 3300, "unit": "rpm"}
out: {"value": 500, "unit": "rpm"}
